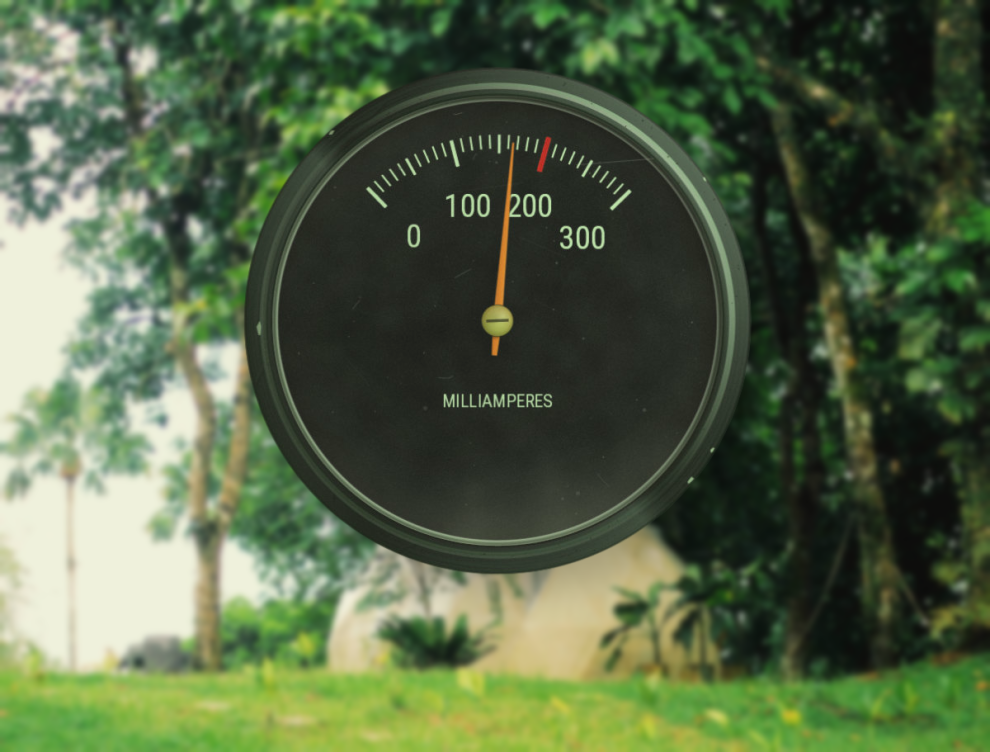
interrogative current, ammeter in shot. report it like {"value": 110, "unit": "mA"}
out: {"value": 165, "unit": "mA"}
